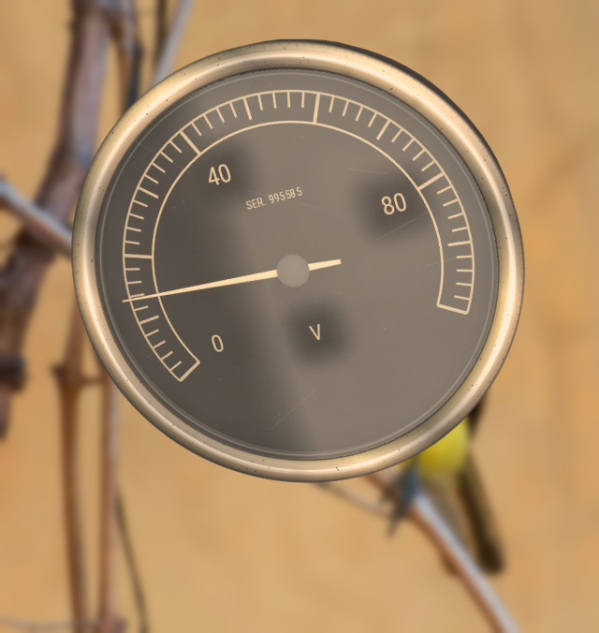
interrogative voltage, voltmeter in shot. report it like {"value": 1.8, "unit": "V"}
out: {"value": 14, "unit": "V"}
